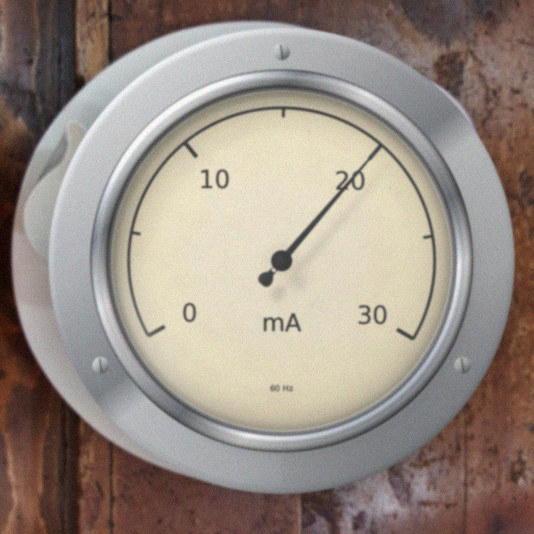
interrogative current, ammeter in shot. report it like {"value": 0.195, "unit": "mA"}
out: {"value": 20, "unit": "mA"}
